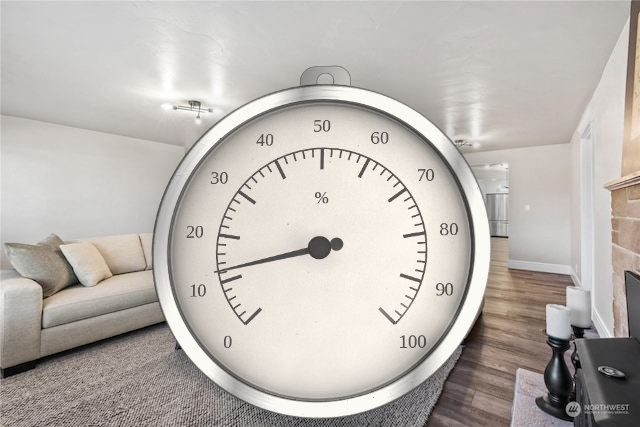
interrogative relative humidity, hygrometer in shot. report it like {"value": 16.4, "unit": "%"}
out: {"value": 12, "unit": "%"}
